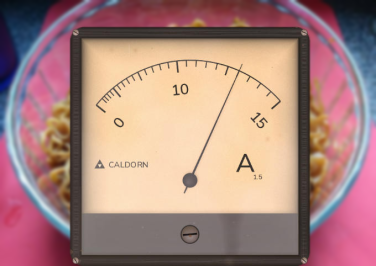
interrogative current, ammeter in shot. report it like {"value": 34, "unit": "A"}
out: {"value": 13, "unit": "A"}
